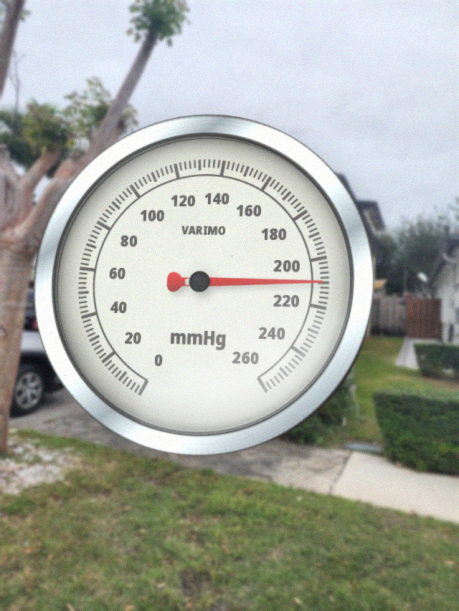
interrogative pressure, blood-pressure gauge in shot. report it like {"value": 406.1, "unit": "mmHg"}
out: {"value": 210, "unit": "mmHg"}
